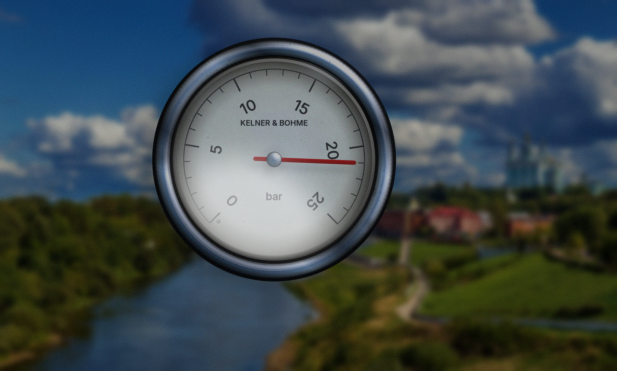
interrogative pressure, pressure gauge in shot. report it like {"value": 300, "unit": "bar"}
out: {"value": 21, "unit": "bar"}
